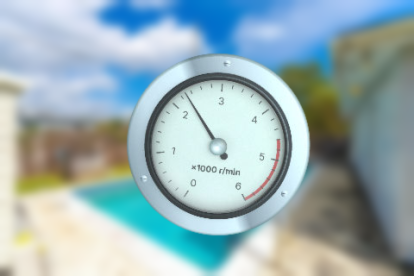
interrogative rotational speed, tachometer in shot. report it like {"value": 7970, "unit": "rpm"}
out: {"value": 2300, "unit": "rpm"}
